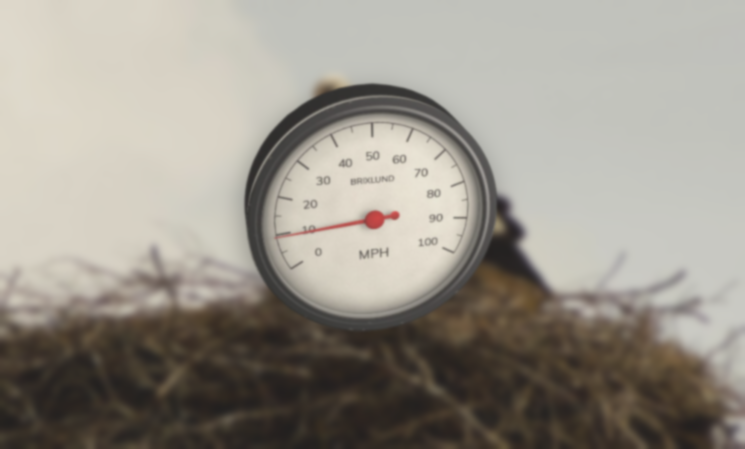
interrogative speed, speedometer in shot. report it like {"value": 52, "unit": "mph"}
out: {"value": 10, "unit": "mph"}
